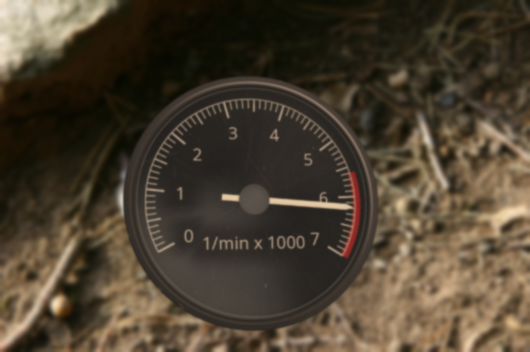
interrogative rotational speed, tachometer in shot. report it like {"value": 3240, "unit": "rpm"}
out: {"value": 6200, "unit": "rpm"}
